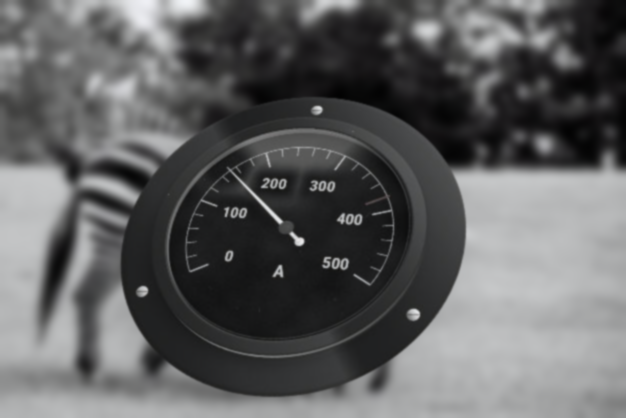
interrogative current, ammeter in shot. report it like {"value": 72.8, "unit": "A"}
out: {"value": 150, "unit": "A"}
